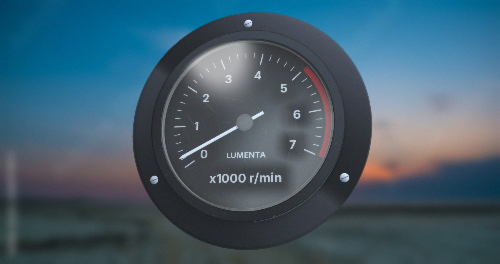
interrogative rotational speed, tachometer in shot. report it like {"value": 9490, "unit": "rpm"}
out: {"value": 200, "unit": "rpm"}
